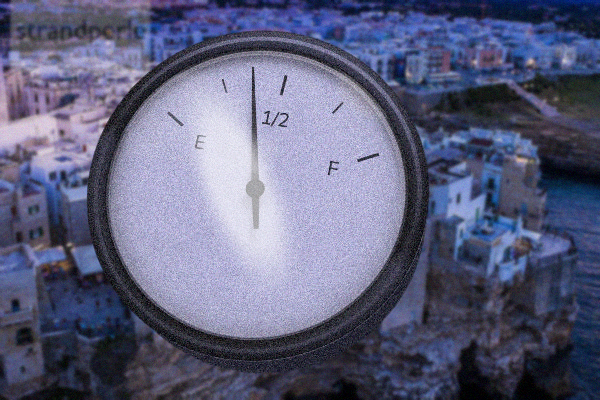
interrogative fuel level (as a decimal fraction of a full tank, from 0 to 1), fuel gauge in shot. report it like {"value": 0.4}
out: {"value": 0.375}
